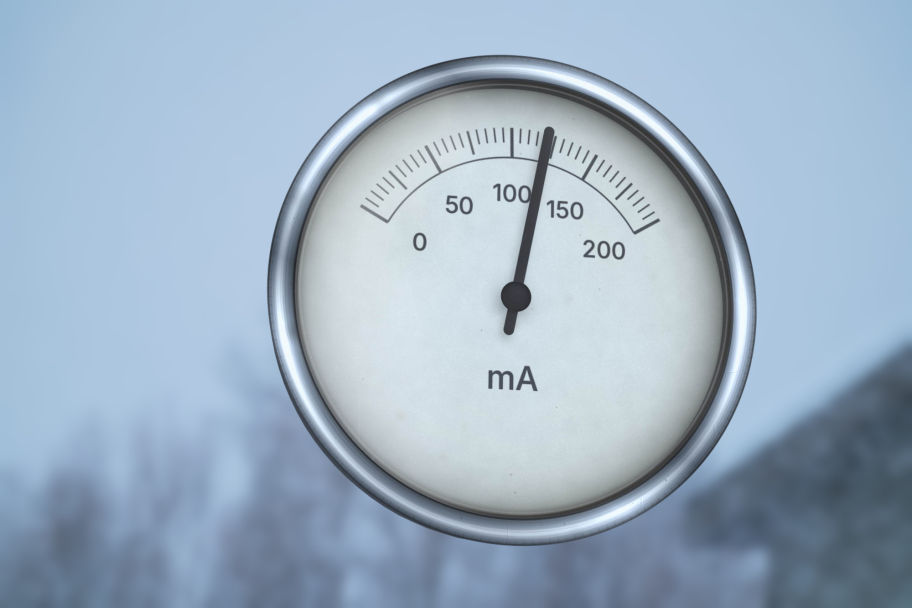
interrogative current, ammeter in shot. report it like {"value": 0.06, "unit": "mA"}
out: {"value": 120, "unit": "mA"}
